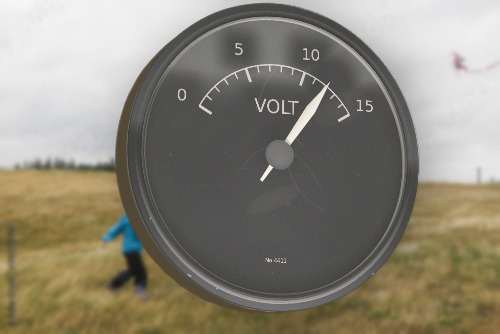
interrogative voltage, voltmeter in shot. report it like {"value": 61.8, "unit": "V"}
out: {"value": 12, "unit": "V"}
